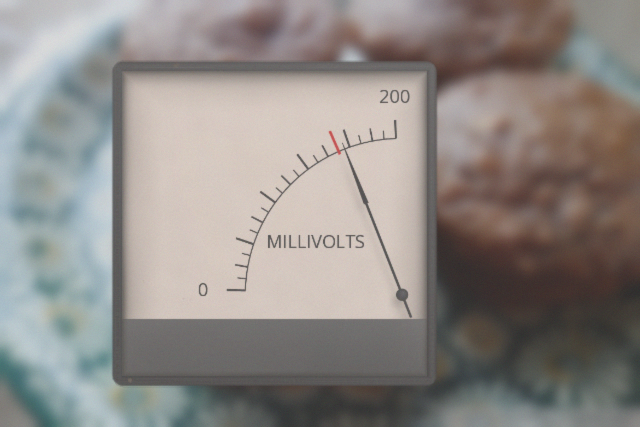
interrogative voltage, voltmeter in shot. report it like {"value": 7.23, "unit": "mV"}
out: {"value": 155, "unit": "mV"}
